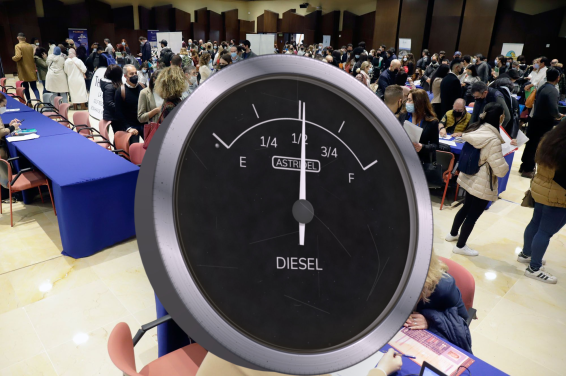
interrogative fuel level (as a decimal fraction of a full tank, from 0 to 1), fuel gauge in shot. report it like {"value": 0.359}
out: {"value": 0.5}
